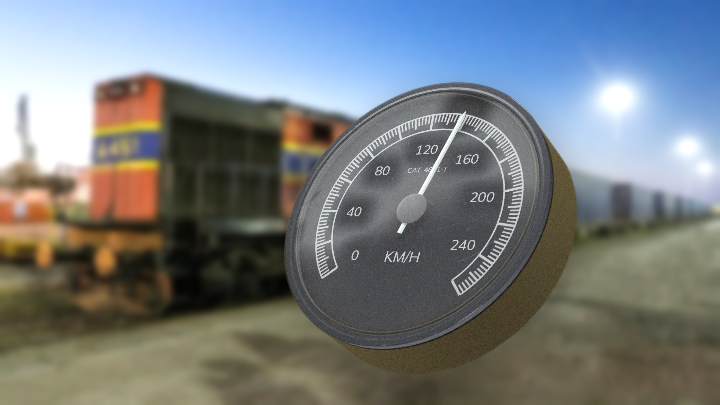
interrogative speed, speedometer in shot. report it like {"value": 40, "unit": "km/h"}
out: {"value": 140, "unit": "km/h"}
